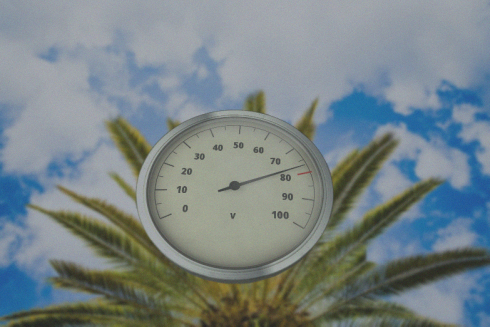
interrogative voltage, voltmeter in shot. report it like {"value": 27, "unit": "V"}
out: {"value": 77.5, "unit": "V"}
